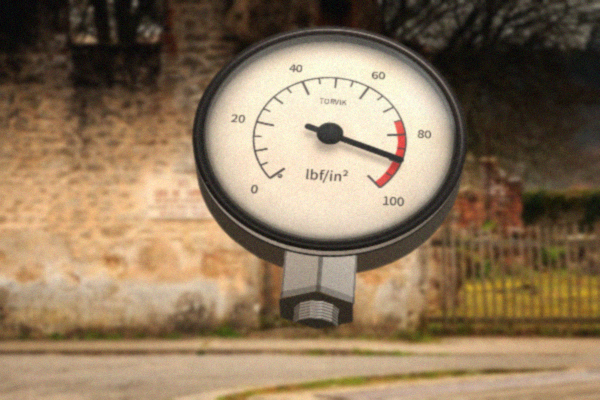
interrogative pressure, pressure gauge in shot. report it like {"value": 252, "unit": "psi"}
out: {"value": 90, "unit": "psi"}
